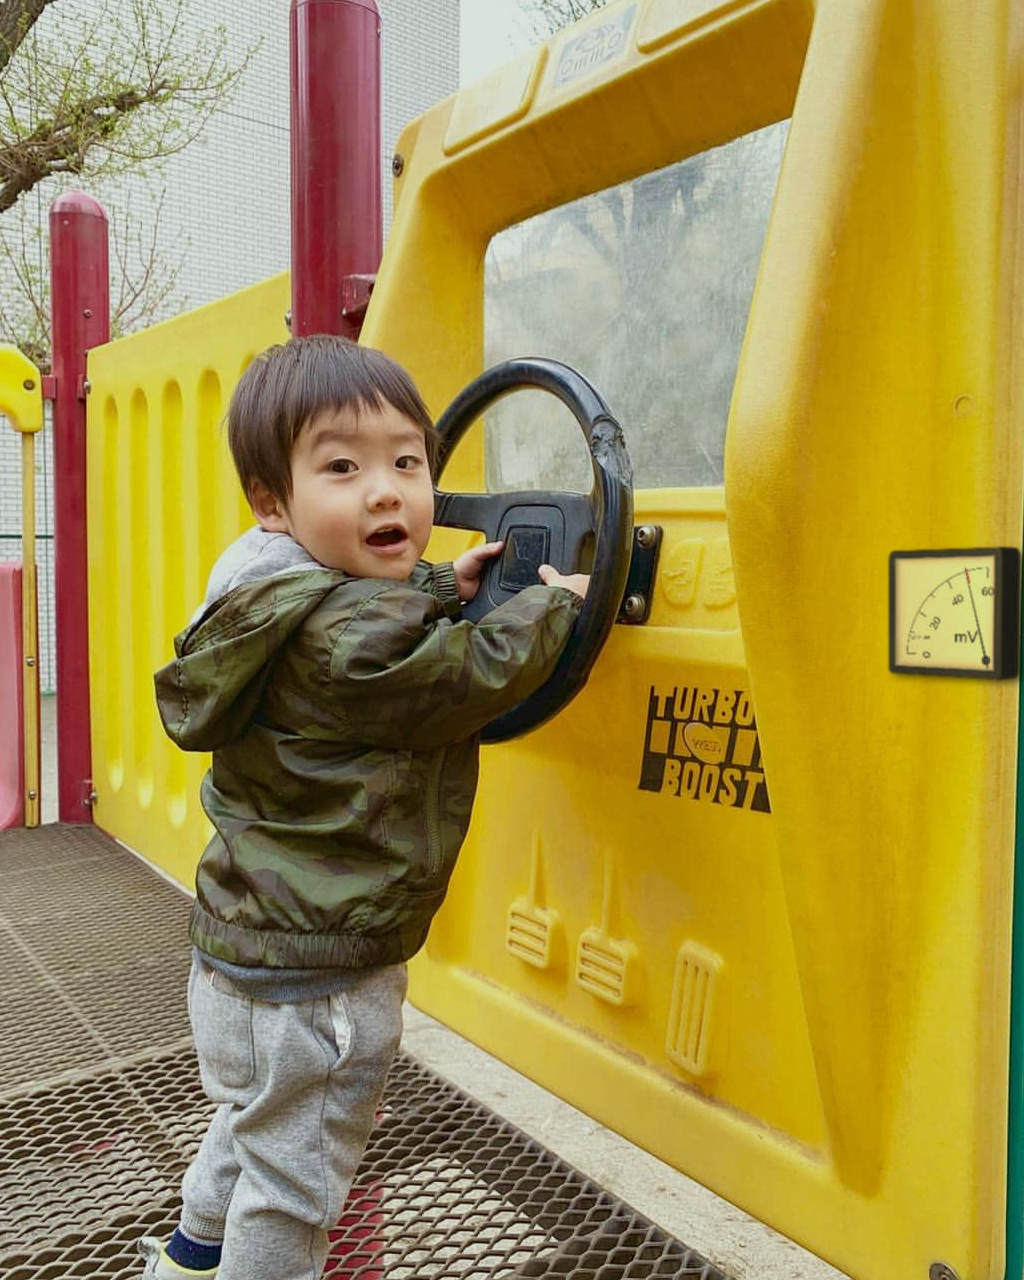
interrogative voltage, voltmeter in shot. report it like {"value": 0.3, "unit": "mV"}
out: {"value": 50, "unit": "mV"}
